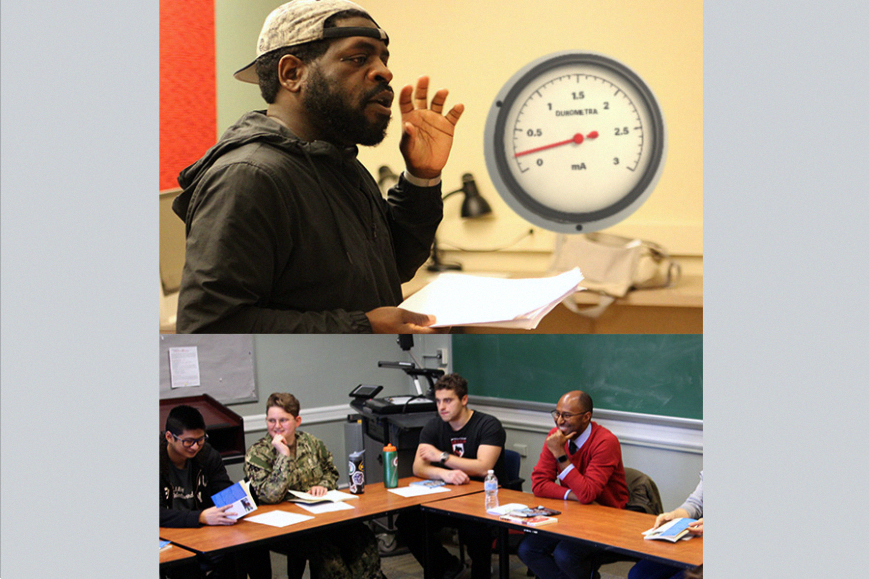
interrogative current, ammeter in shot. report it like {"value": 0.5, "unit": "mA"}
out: {"value": 0.2, "unit": "mA"}
